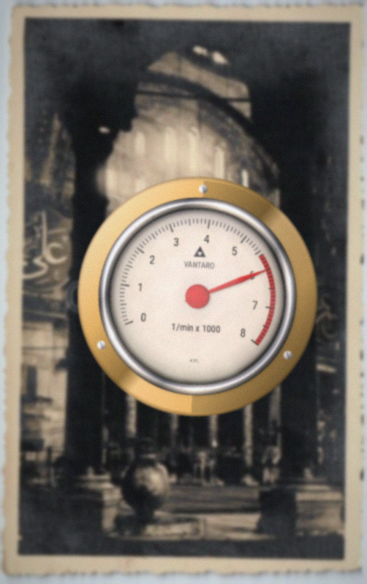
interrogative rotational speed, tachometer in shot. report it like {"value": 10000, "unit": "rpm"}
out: {"value": 6000, "unit": "rpm"}
